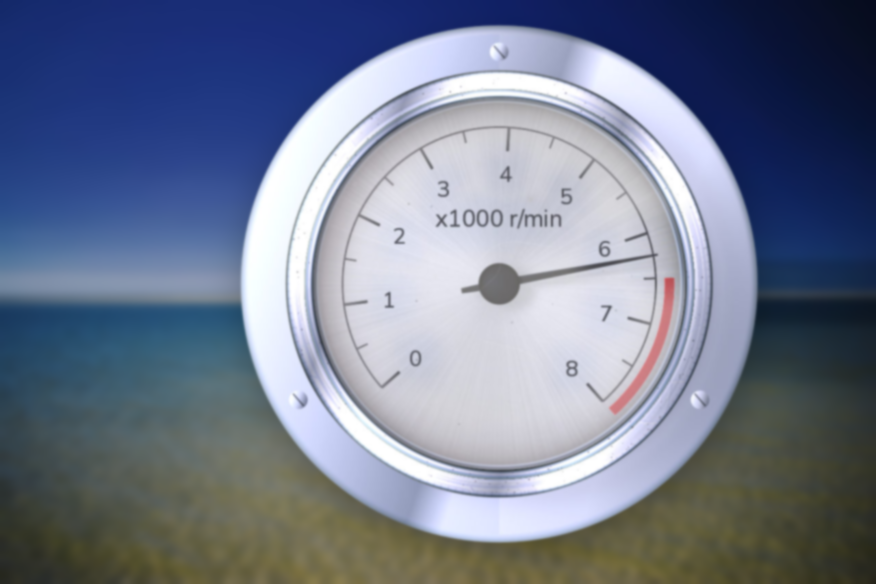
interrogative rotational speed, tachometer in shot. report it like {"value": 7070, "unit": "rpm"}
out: {"value": 6250, "unit": "rpm"}
